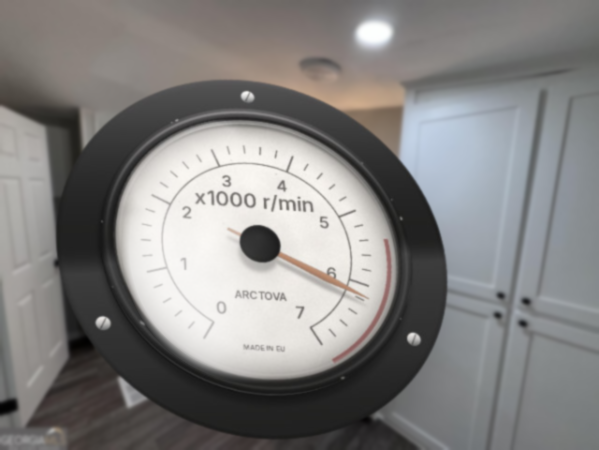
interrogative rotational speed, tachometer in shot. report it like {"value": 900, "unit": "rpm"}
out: {"value": 6200, "unit": "rpm"}
